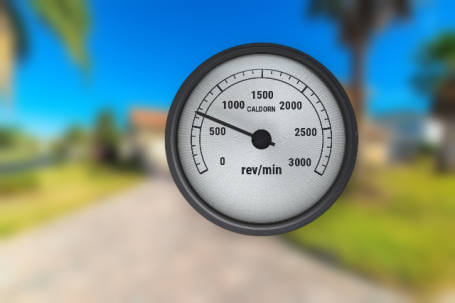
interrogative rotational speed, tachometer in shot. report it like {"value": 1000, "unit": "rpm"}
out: {"value": 650, "unit": "rpm"}
